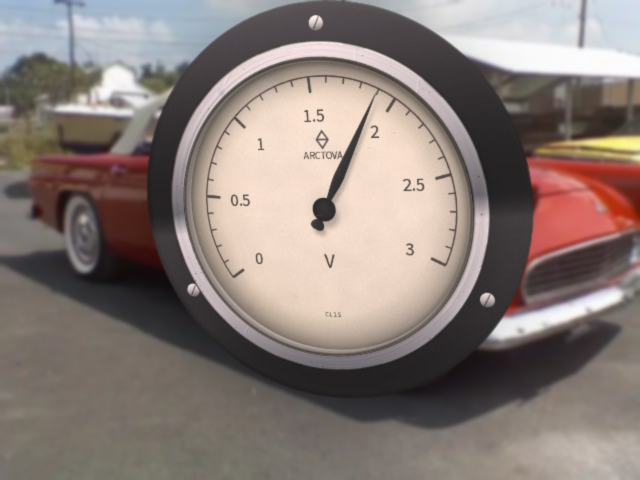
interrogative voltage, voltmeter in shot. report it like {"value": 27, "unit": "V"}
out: {"value": 1.9, "unit": "V"}
